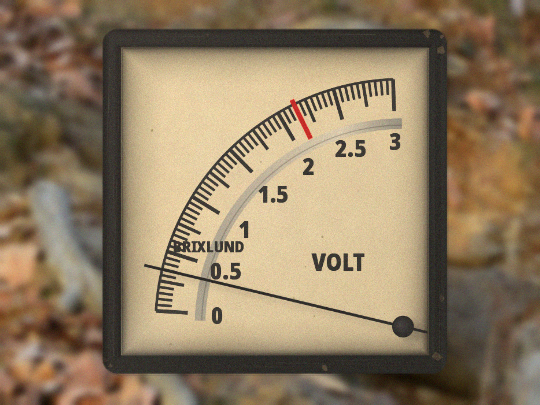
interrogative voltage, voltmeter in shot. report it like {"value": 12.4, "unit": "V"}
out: {"value": 0.35, "unit": "V"}
